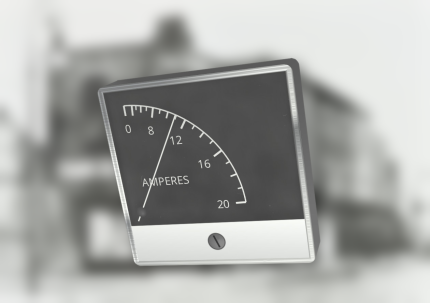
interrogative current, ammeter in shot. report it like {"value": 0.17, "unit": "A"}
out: {"value": 11, "unit": "A"}
